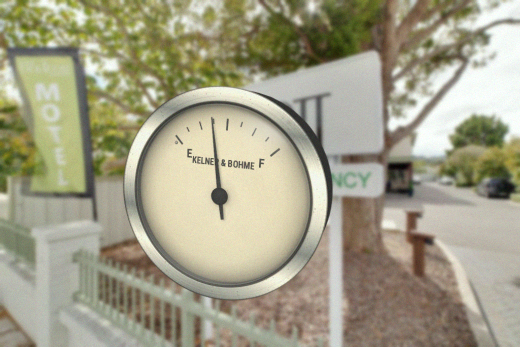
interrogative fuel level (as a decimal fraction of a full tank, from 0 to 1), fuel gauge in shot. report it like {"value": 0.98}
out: {"value": 0.375}
